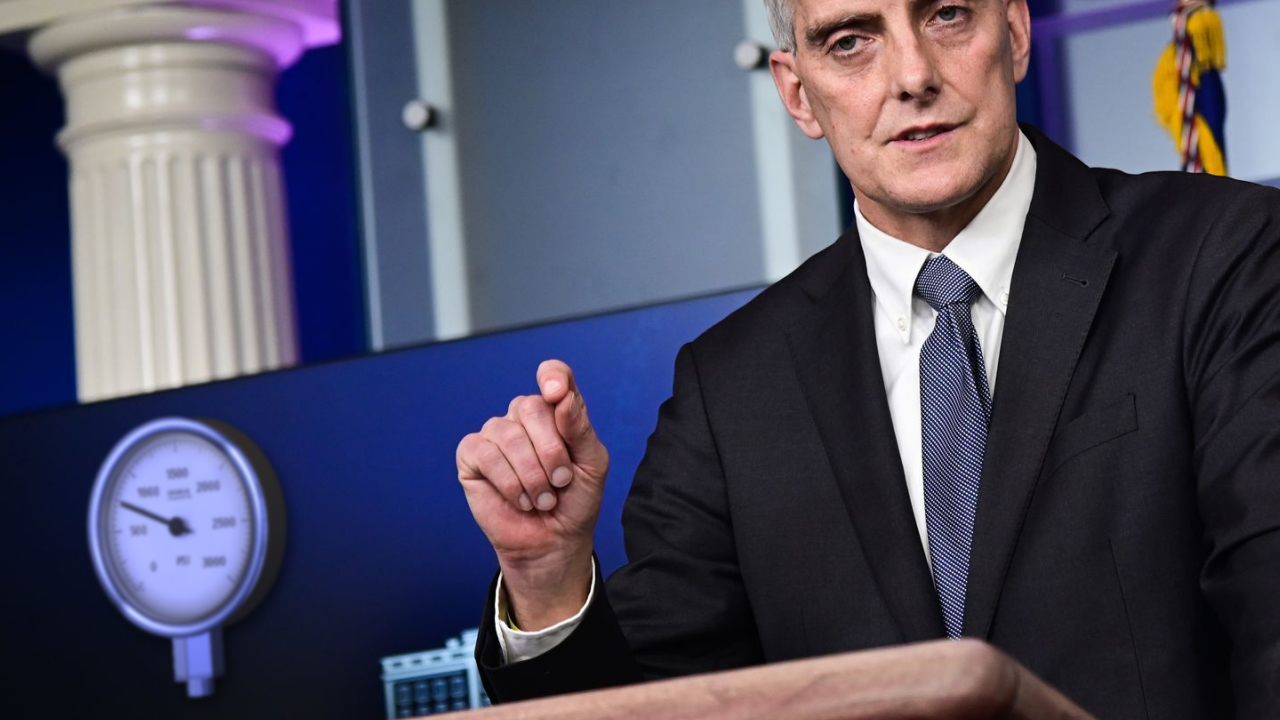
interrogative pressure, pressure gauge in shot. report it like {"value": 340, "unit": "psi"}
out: {"value": 750, "unit": "psi"}
